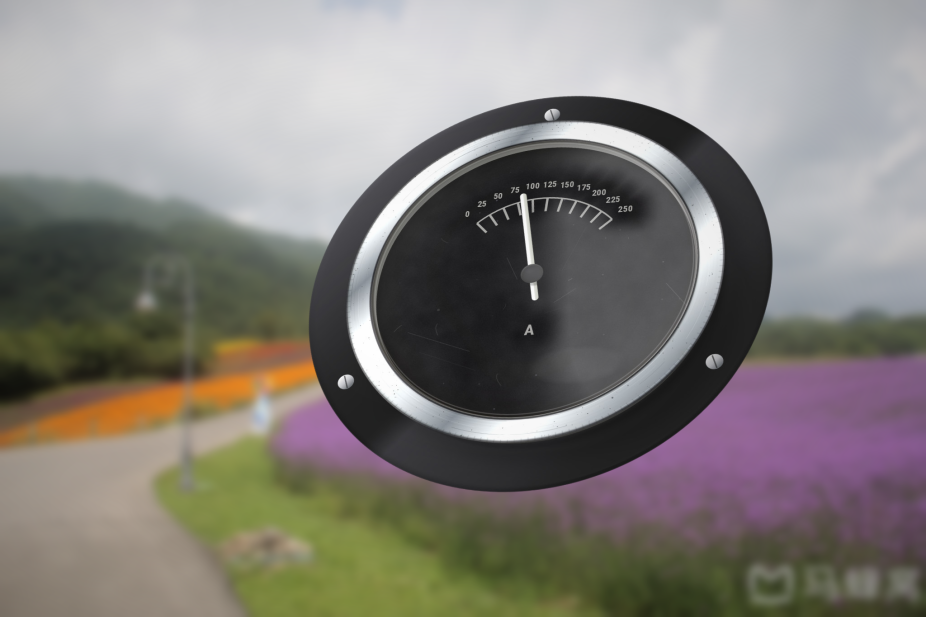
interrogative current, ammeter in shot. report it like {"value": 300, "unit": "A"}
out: {"value": 87.5, "unit": "A"}
